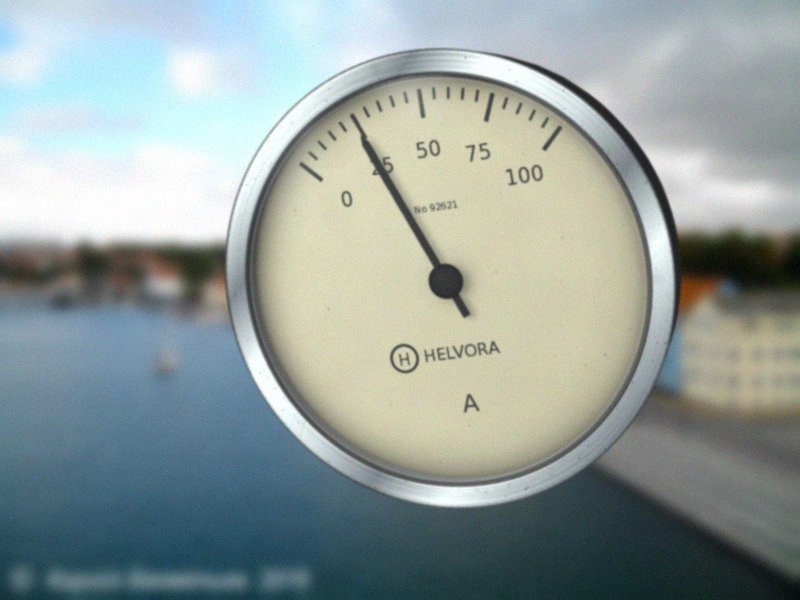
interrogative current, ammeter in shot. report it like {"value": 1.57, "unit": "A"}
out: {"value": 25, "unit": "A"}
